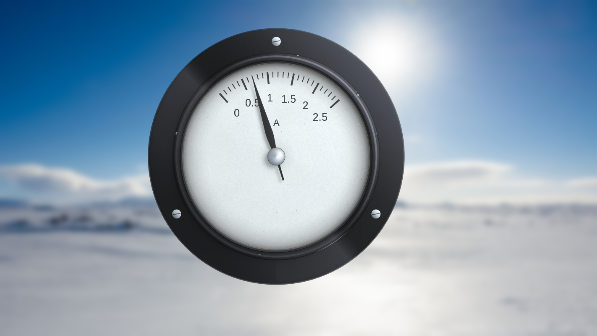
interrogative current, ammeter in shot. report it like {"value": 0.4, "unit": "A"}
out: {"value": 0.7, "unit": "A"}
